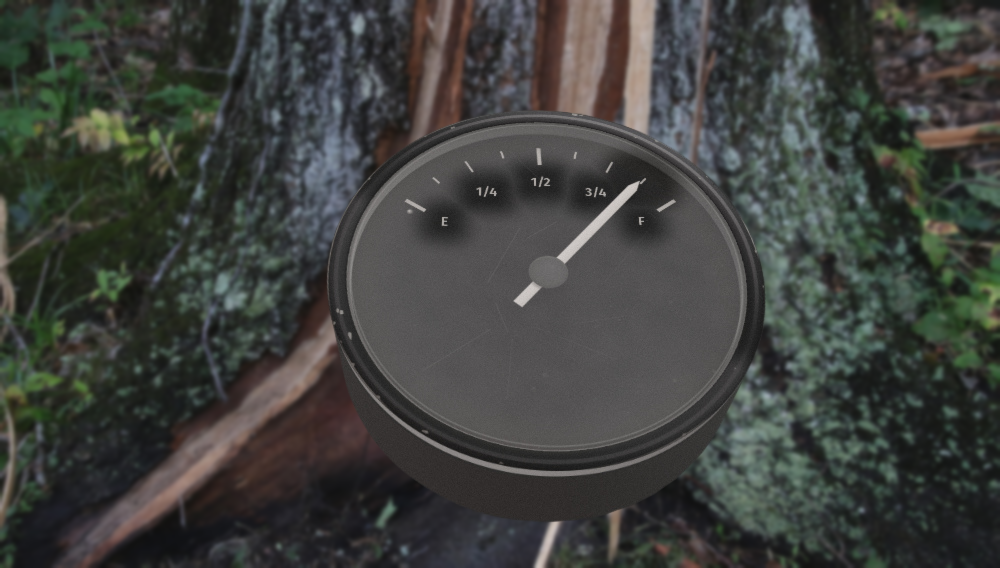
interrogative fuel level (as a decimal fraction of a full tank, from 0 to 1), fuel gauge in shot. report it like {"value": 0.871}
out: {"value": 0.875}
